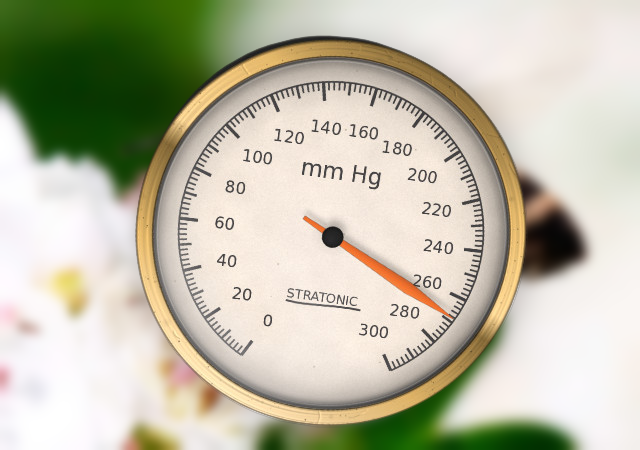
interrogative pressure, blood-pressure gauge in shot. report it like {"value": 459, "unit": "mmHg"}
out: {"value": 268, "unit": "mmHg"}
